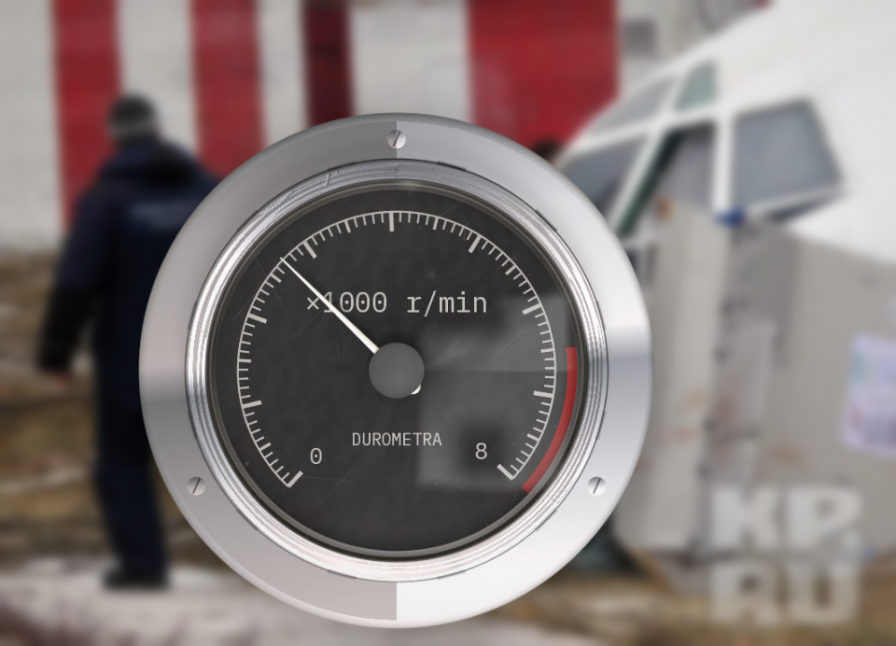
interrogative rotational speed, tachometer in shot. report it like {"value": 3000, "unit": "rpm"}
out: {"value": 2700, "unit": "rpm"}
